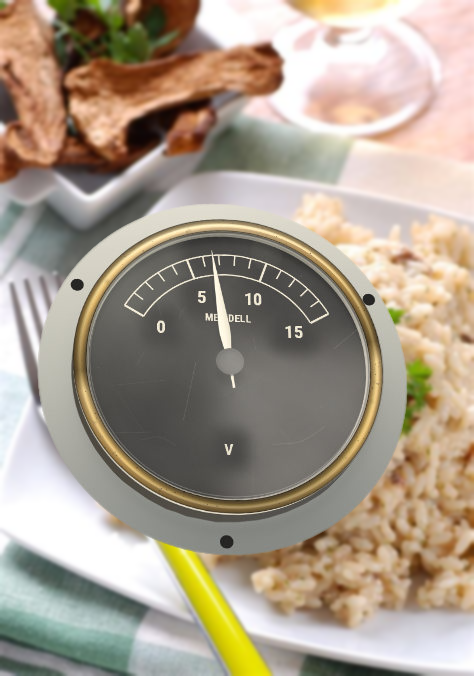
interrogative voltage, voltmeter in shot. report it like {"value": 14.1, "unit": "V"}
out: {"value": 6.5, "unit": "V"}
